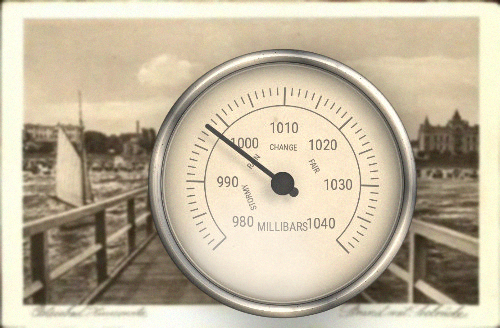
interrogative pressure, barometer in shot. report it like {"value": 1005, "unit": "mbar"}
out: {"value": 998, "unit": "mbar"}
